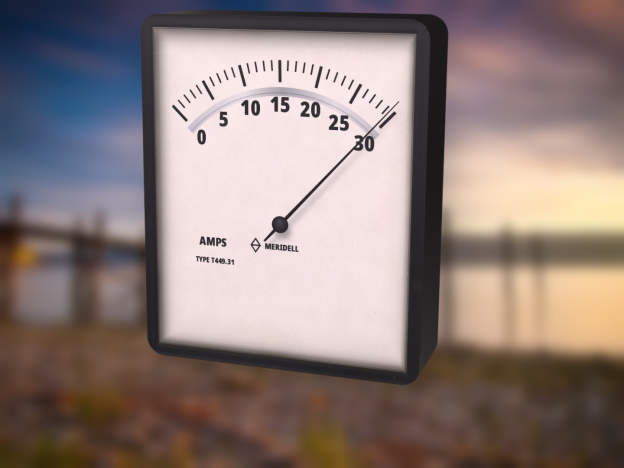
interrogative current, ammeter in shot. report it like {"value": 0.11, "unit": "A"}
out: {"value": 29.5, "unit": "A"}
